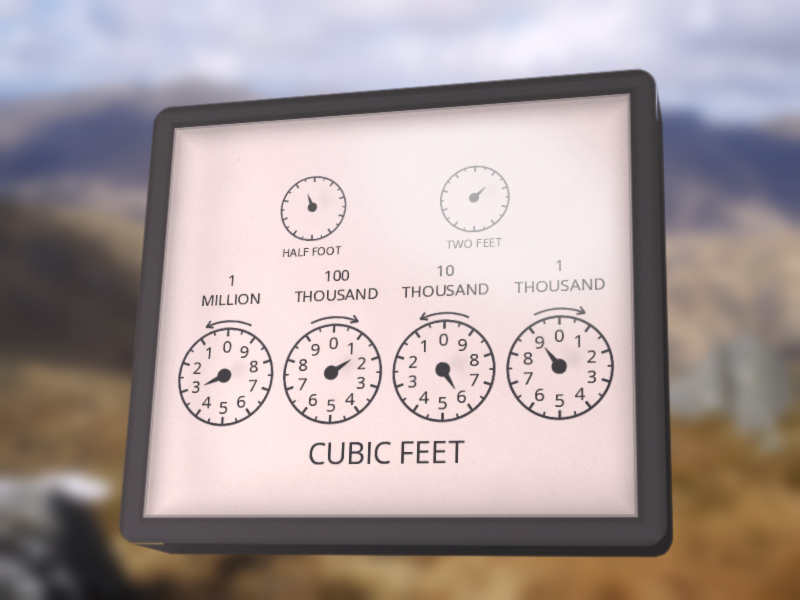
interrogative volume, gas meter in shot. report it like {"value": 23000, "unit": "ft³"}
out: {"value": 315900, "unit": "ft³"}
